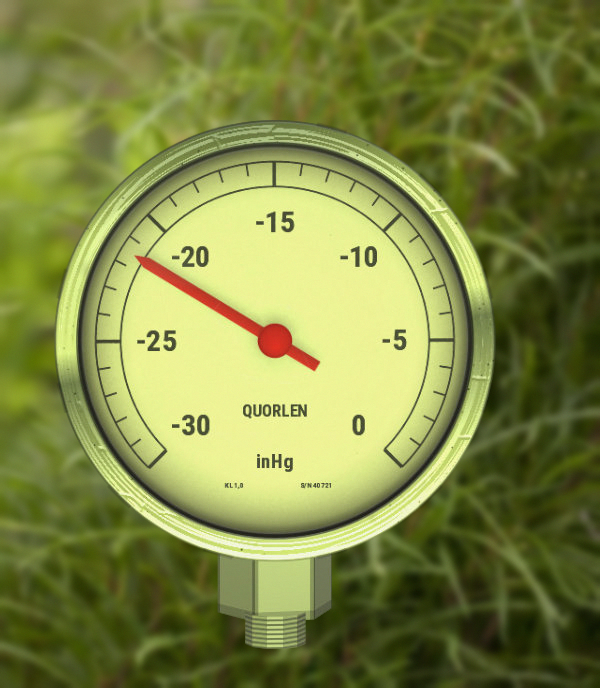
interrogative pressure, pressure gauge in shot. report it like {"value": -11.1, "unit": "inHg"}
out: {"value": -21.5, "unit": "inHg"}
